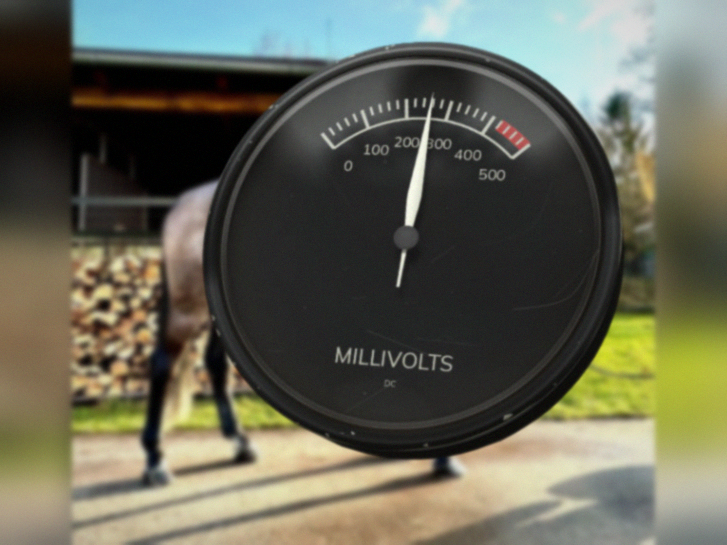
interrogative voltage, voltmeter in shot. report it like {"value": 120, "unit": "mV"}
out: {"value": 260, "unit": "mV"}
